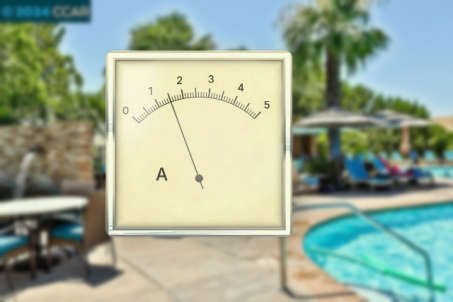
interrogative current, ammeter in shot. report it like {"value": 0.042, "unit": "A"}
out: {"value": 1.5, "unit": "A"}
